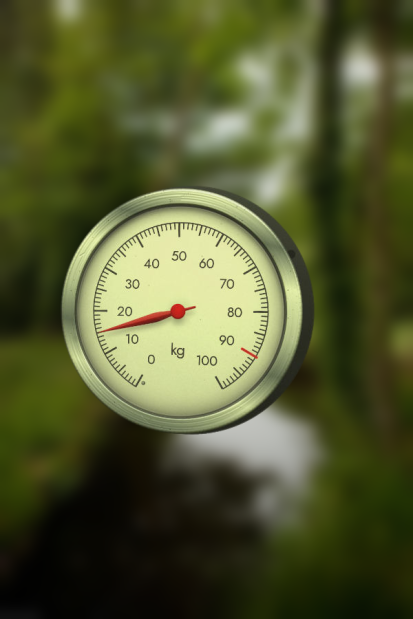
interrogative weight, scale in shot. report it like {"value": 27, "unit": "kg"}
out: {"value": 15, "unit": "kg"}
